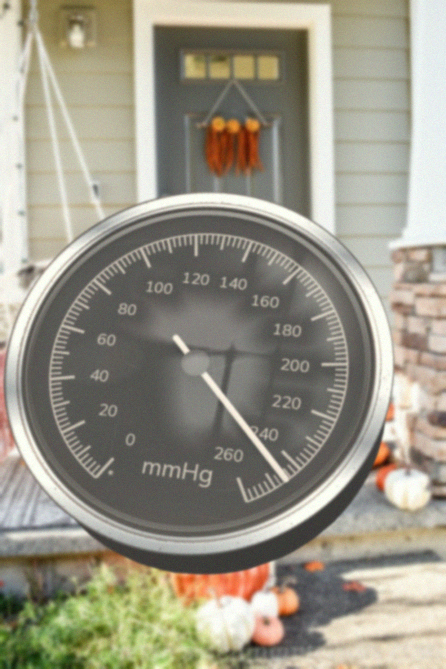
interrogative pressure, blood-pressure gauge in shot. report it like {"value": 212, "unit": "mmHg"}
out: {"value": 246, "unit": "mmHg"}
